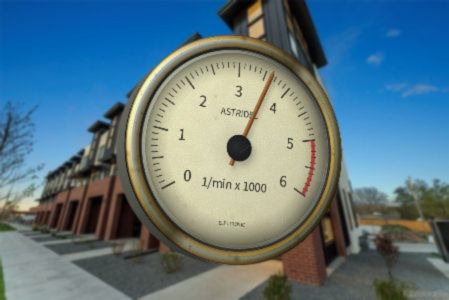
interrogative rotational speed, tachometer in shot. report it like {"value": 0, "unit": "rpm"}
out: {"value": 3600, "unit": "rpm"}
